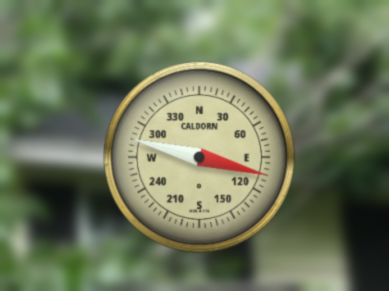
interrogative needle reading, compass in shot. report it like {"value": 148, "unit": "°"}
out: {"value": 105, "unit": "°"}
